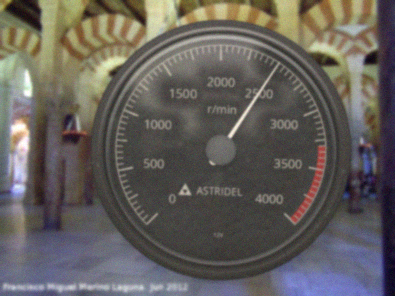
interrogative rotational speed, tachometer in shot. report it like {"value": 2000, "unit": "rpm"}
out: {"value": 2500, "unit": "rpm"}
